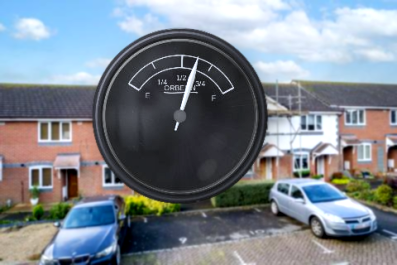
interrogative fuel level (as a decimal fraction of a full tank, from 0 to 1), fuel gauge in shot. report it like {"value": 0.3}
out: {"value": 0.625}
